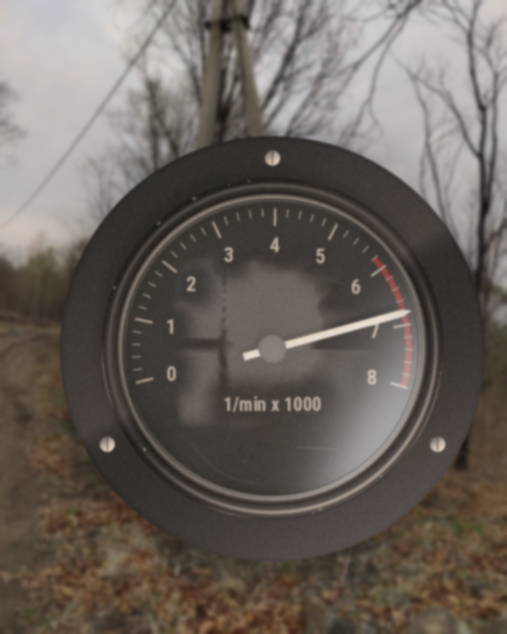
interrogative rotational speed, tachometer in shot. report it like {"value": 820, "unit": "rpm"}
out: {"value": 6800, "unit": "rpm"}
